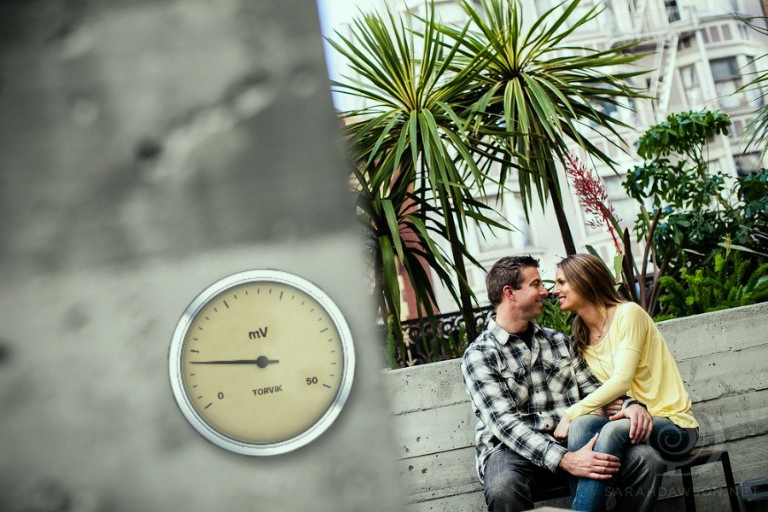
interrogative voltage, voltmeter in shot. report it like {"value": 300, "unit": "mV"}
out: {"value": 8, "unit": "mV"}
